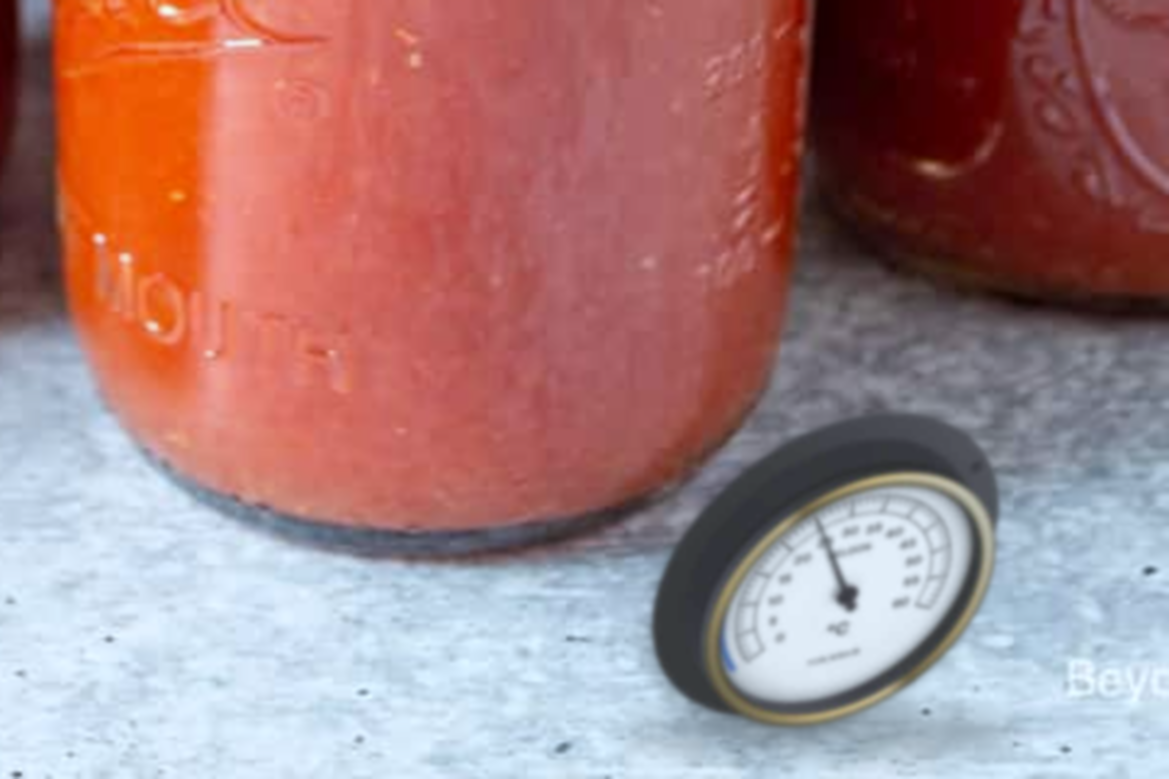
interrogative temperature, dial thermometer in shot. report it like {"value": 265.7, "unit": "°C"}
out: {"value": 25, "unit": "°C"}
